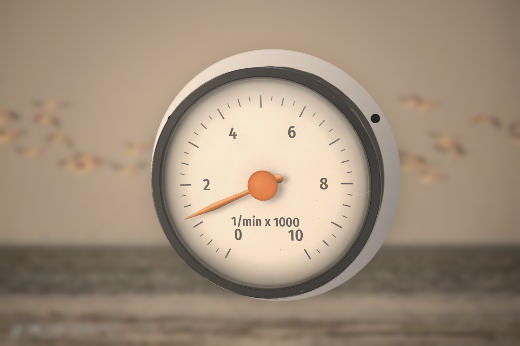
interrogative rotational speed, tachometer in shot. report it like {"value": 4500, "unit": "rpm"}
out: {"value": 1250, "unit": "rpm"}
